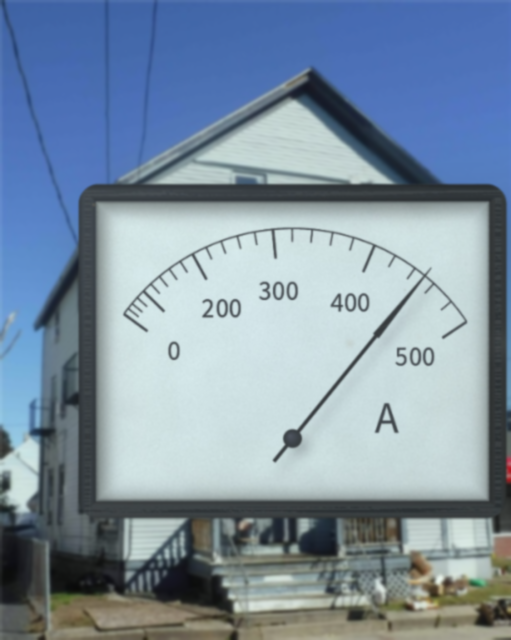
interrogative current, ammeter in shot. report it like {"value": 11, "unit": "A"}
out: {"value": 450, "unit": "A"}
